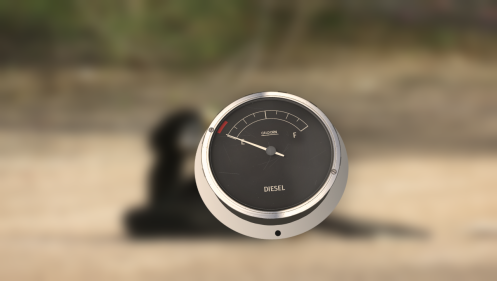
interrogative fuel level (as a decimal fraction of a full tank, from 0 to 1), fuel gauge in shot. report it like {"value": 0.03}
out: {"value": 0}
